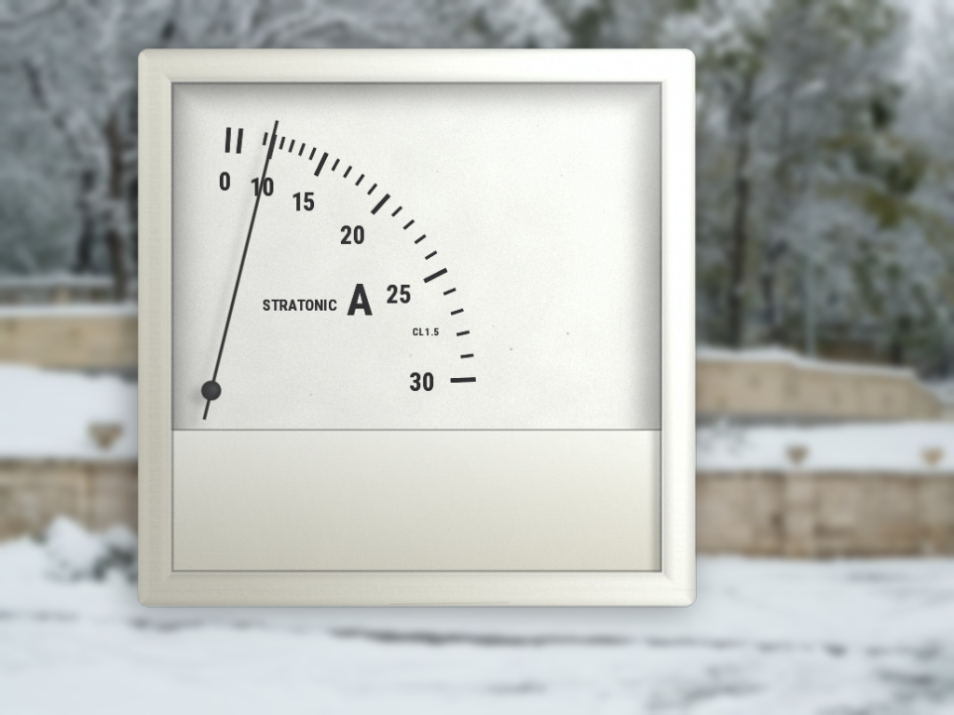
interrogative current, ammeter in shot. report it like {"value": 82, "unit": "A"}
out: {"value": 10, "unit": "A"}
